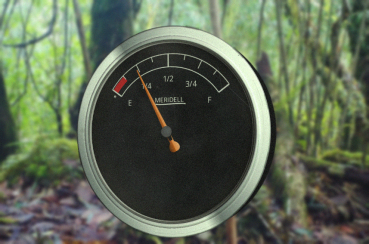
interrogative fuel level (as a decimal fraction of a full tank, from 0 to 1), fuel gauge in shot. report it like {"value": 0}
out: {"value": 0.25}
